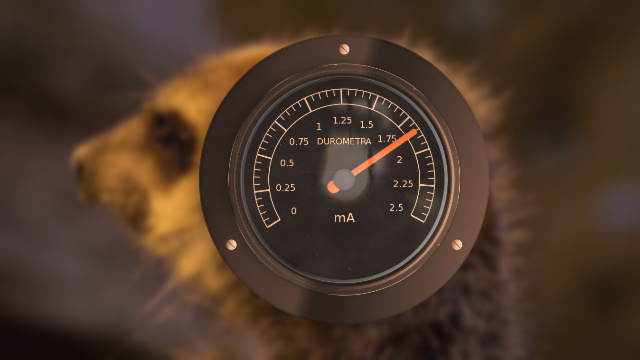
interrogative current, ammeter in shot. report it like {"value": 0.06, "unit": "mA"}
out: {"value": 1.85, "unit": "mA"}
